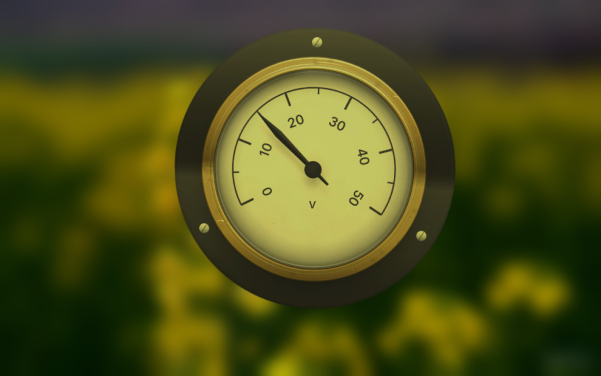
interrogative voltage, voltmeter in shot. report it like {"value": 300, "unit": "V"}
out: {"value": 15, "unit": "V"}
